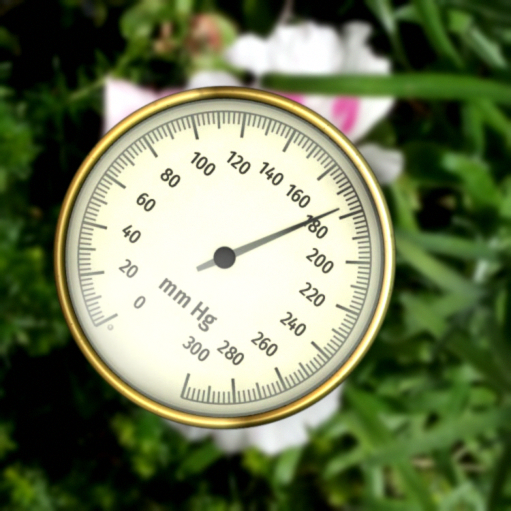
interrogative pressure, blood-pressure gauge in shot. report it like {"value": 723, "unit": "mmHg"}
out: {"value": 176, "unit": "mmHg"}
